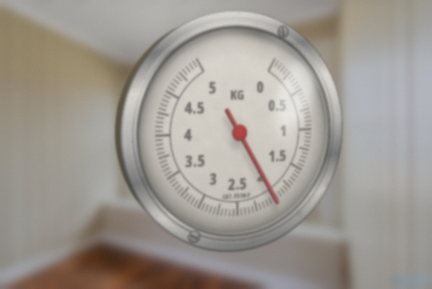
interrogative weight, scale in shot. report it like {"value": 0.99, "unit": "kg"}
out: {"value": 2, "unit": "kg"}
